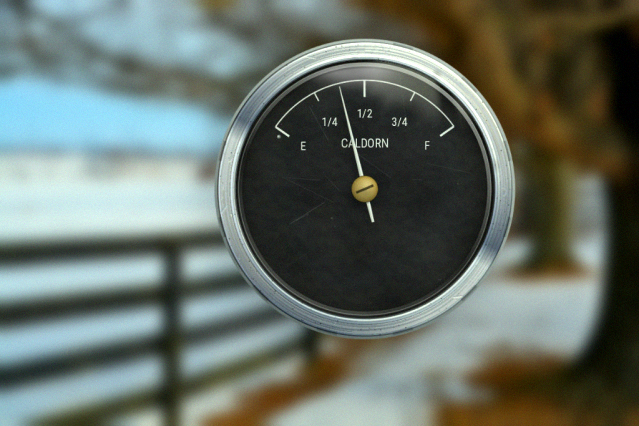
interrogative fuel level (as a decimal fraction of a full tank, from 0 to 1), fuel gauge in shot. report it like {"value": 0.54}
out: {"value": 0.375}
